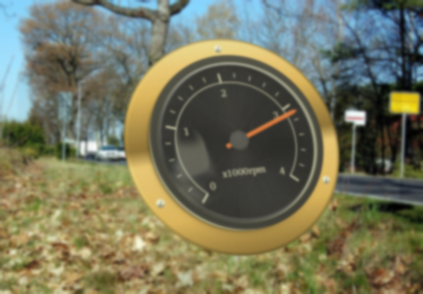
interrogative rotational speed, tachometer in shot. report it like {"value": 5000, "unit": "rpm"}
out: {"value": 3100, "unit": "rpm"}
